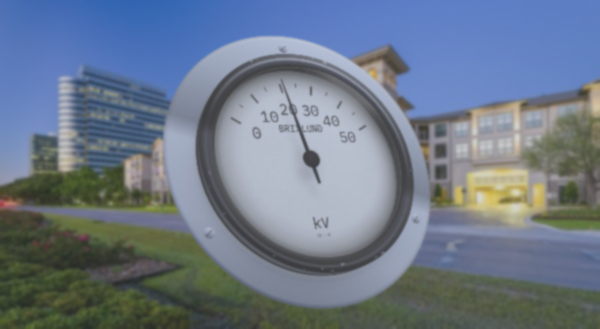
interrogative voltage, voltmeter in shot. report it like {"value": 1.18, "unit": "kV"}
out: {"value": 20, "unit": "kV"}
